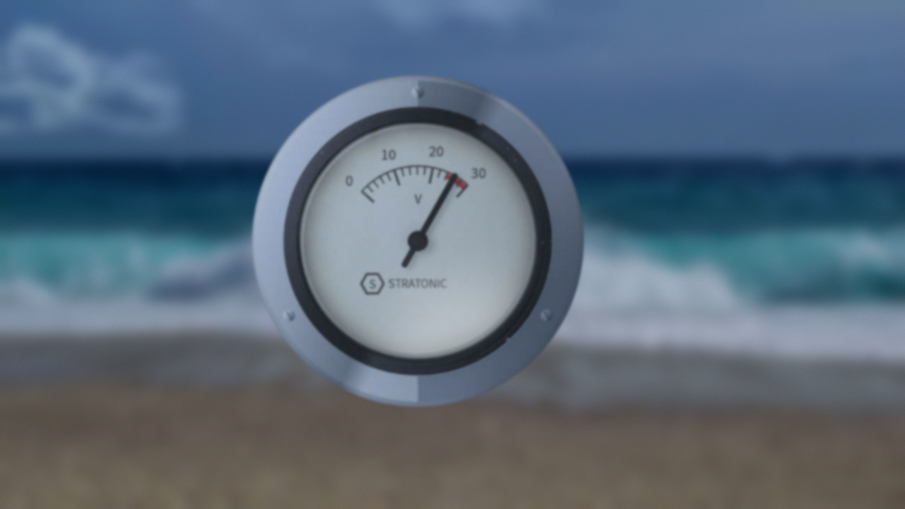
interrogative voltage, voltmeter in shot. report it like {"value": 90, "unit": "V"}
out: {"value": 26, "unit": "V"}
